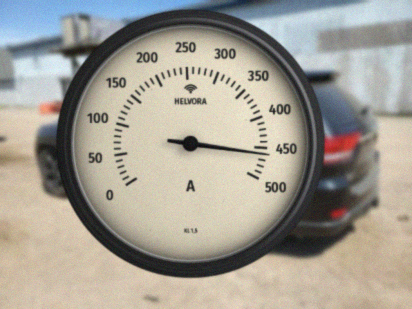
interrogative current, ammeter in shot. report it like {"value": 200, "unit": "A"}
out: {"value": 460, "unit": "A"}
